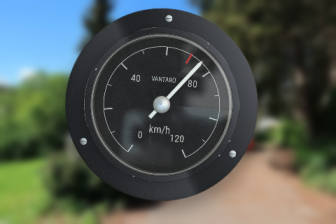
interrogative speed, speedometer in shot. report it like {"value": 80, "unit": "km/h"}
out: {"value": 75, "unit": "km/h"}
